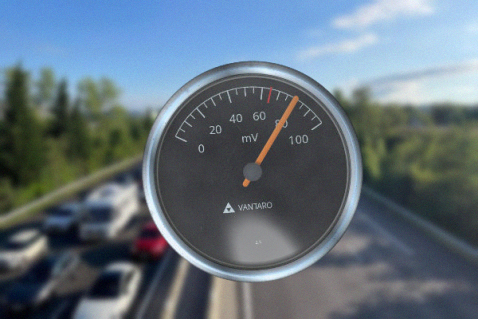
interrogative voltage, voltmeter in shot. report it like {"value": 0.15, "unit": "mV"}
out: {"value": 80, "unit": "mV"}
